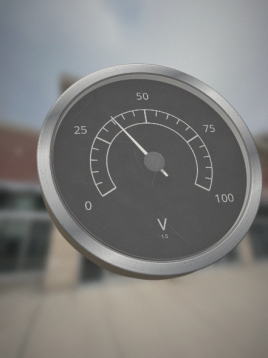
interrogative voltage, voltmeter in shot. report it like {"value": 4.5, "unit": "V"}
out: {"value": 35, "unit": "V"}
